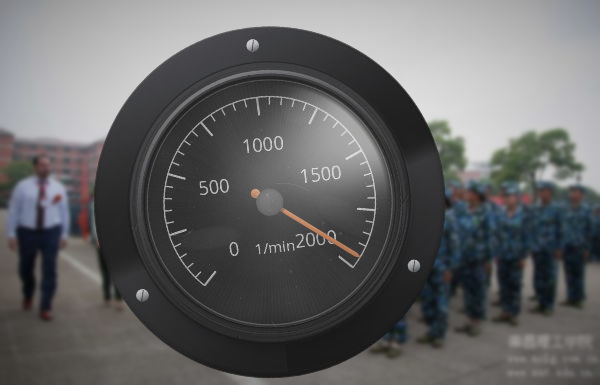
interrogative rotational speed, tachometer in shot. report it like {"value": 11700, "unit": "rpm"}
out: {"value": 1950, "unit": "rpm"}
